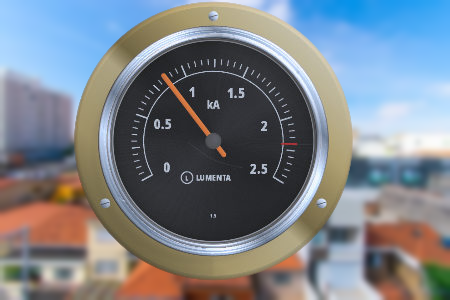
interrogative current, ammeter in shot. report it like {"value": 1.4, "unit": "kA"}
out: {"value": 0.85, "unit": "kA"}
